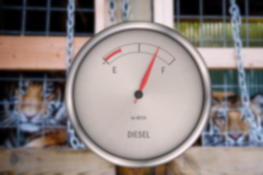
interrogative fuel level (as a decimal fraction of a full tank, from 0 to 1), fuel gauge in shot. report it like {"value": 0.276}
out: {"value": 0.75}
